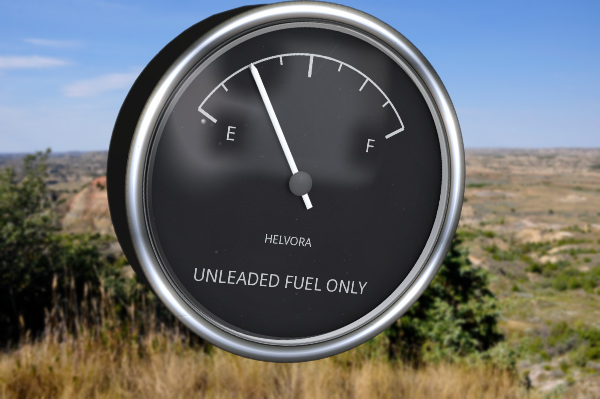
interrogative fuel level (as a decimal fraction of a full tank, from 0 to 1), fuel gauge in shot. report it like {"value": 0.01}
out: {"value": 0.25}
